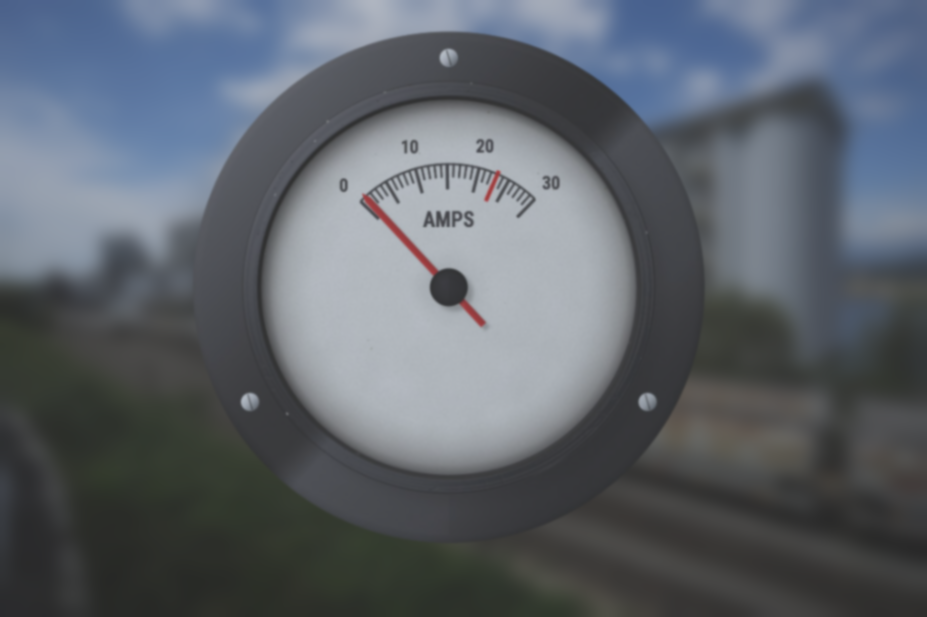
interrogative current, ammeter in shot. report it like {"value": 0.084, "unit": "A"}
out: {"value": 1, "unit": "A"}
